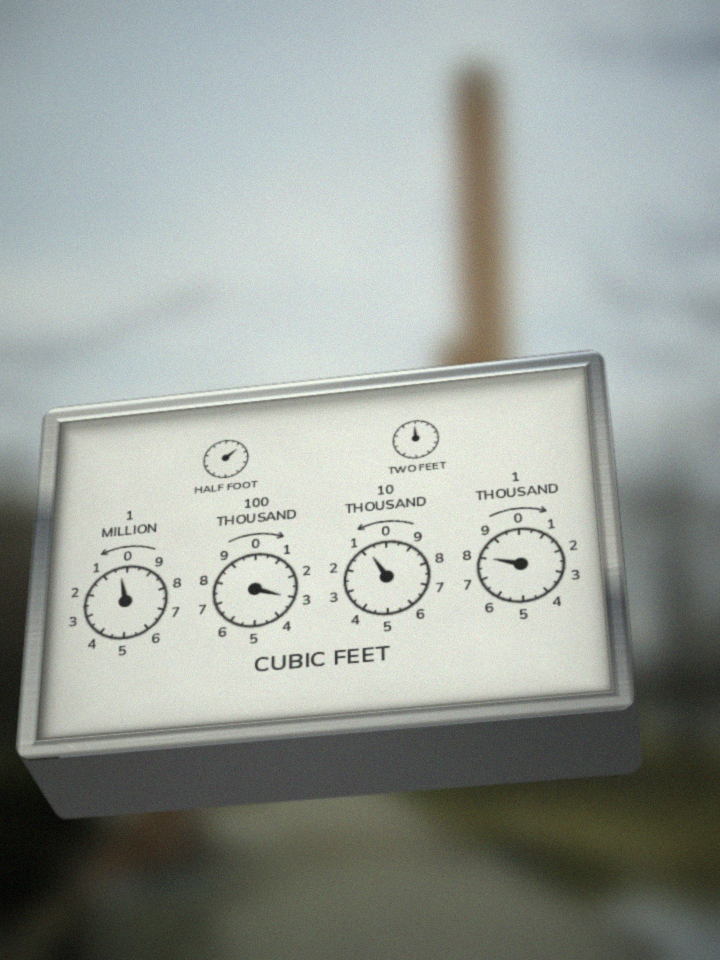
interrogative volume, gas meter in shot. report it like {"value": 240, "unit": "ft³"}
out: {"value": 30800, "unit": "ft³"}
